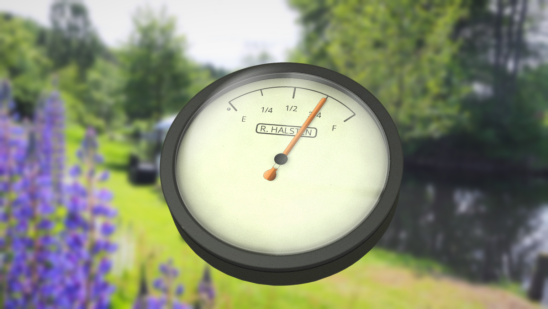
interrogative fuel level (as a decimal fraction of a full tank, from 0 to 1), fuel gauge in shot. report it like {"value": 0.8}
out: {"value": 0.75}
